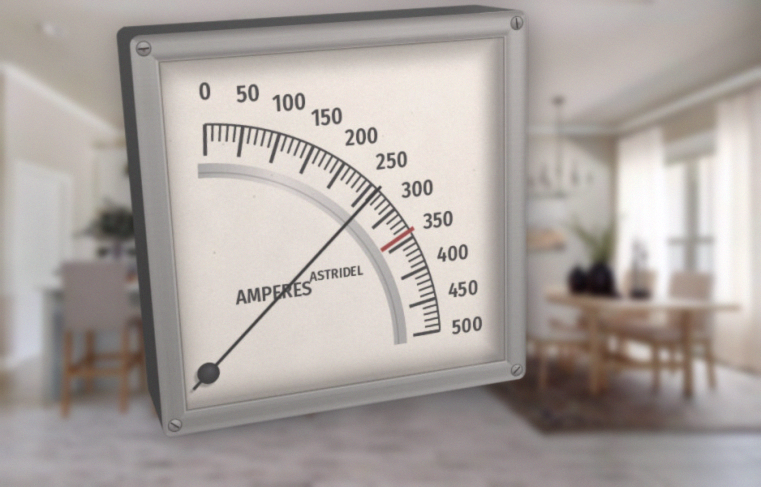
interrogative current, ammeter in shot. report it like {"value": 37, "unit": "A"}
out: {"value": 260, "unit": "A"}
